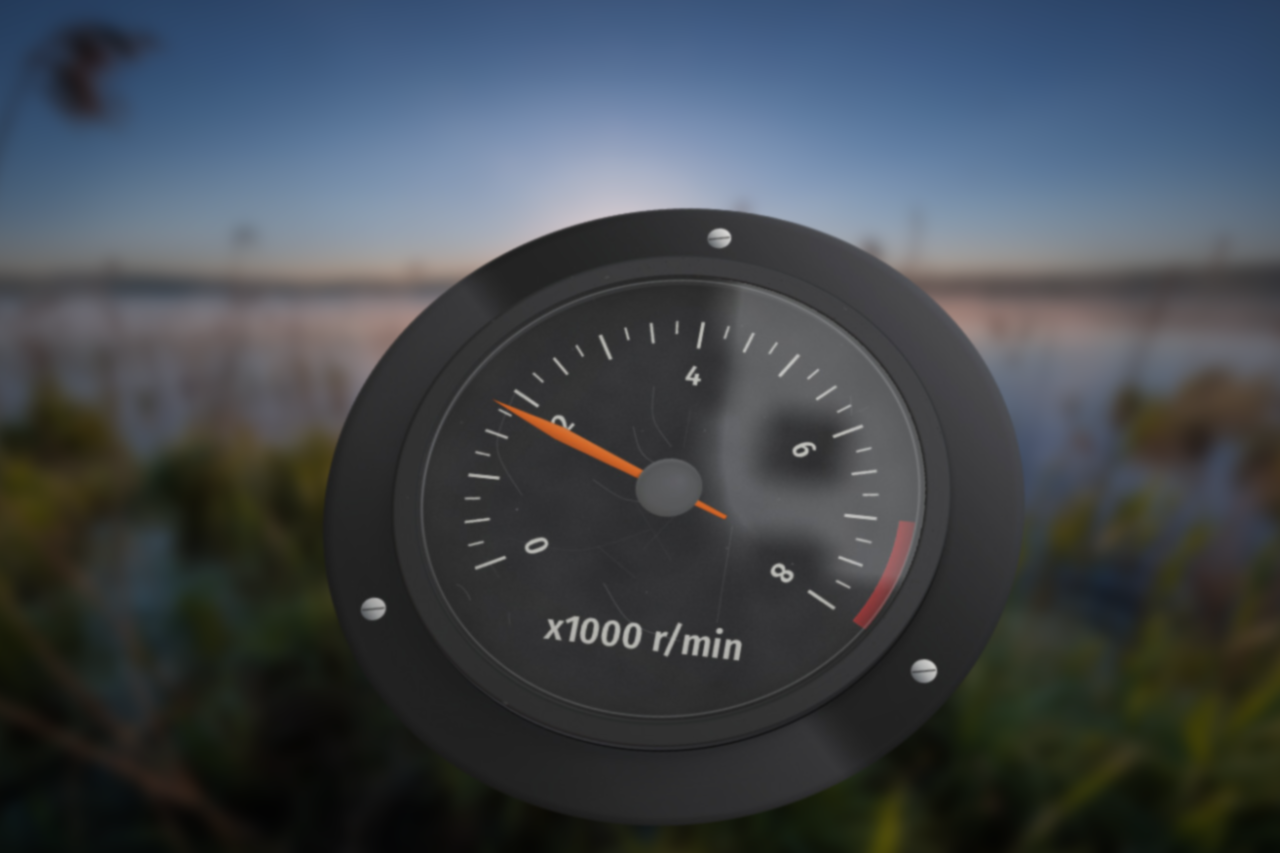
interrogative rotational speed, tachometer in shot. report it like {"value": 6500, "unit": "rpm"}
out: {"value": 1750, "unit": "rpm"}
